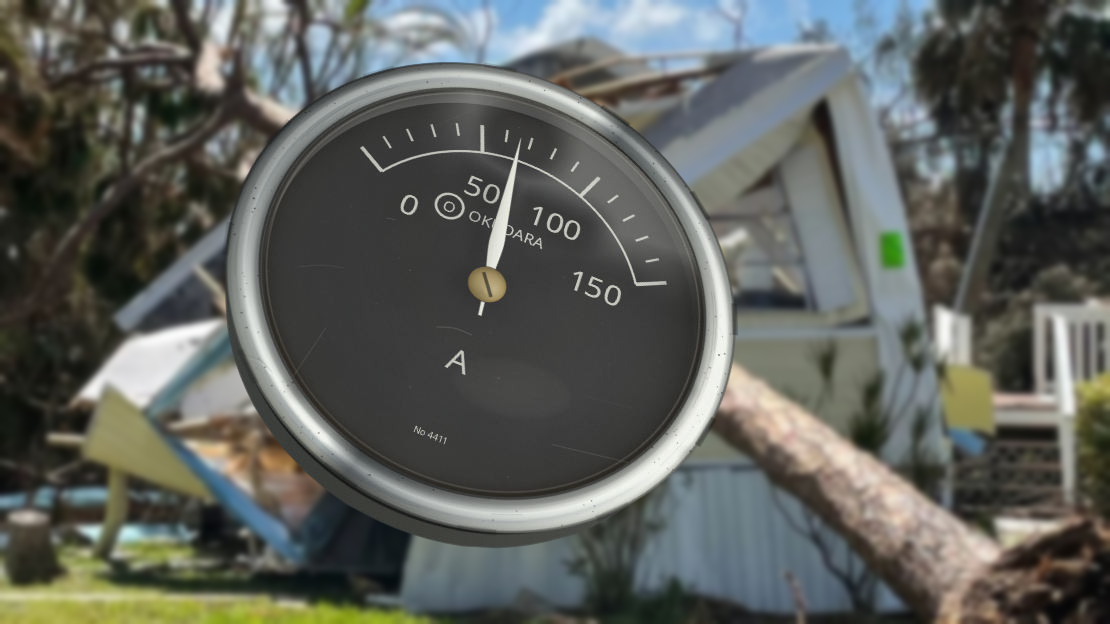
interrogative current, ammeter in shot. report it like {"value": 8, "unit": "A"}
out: {"value": 65, "unit": "A"}
